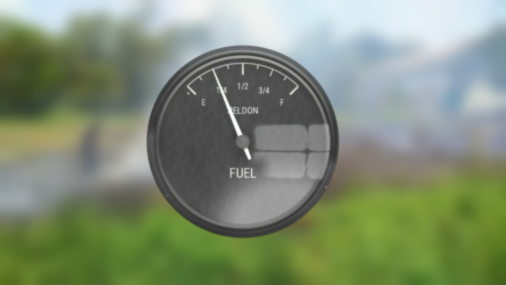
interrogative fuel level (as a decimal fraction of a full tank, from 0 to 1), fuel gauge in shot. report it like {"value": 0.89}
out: {"value": 0.25}
